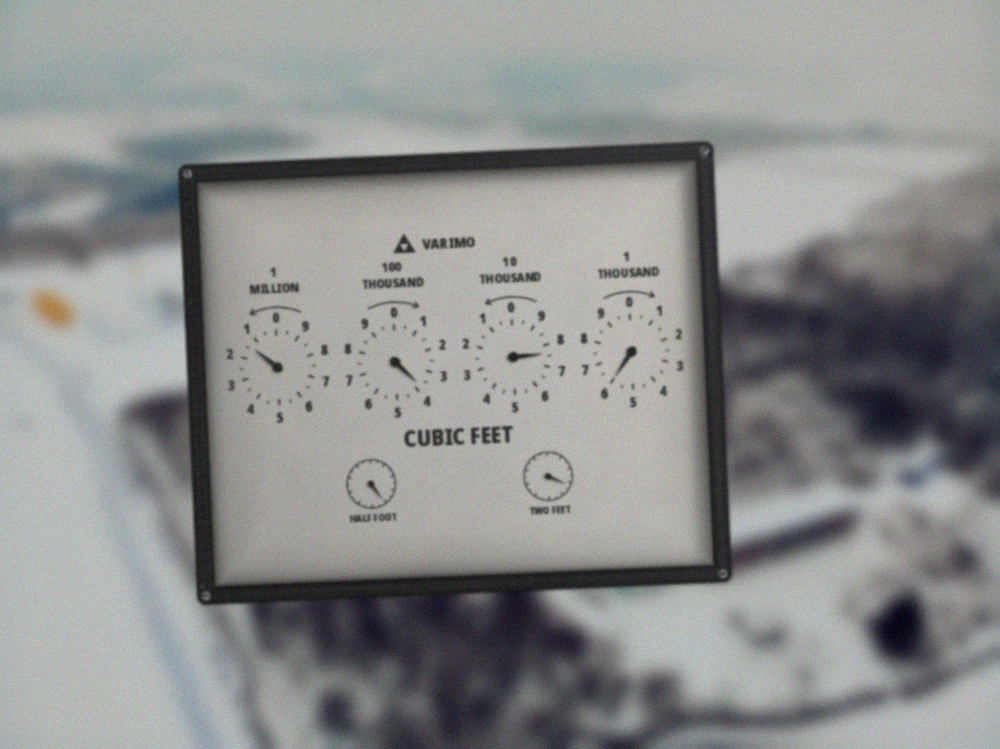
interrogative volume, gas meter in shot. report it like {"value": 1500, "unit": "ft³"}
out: {"value": 137600, "unit": "ft³"}
